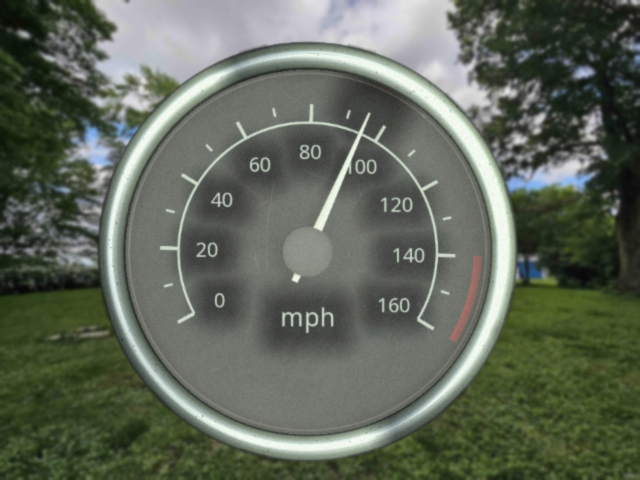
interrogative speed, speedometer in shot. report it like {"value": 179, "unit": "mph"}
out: {"value": 95, "unit": "mph"}
